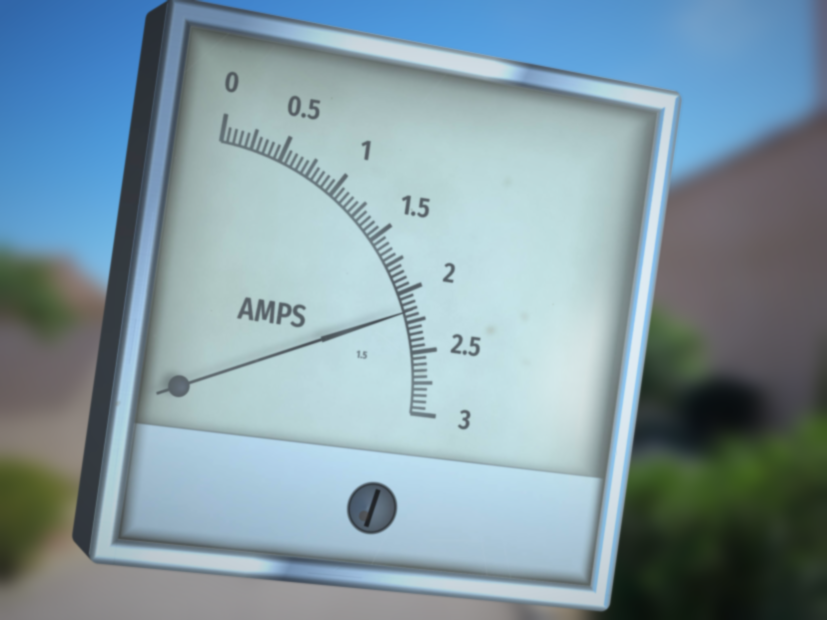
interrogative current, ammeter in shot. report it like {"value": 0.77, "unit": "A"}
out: {"value": 2.15, "unit": "A"}
